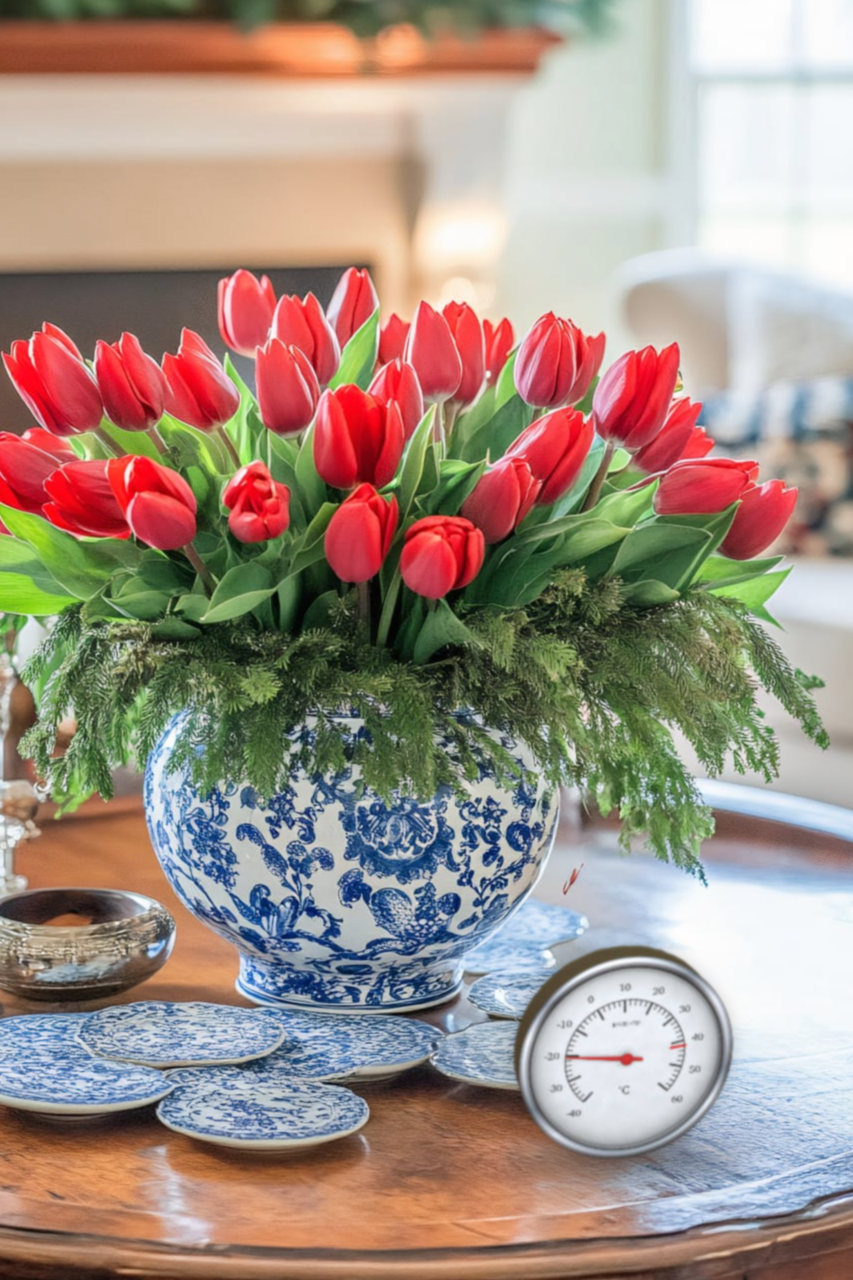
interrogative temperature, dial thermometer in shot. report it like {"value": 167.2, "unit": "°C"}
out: {"value": -20, "unit": "°C"}
